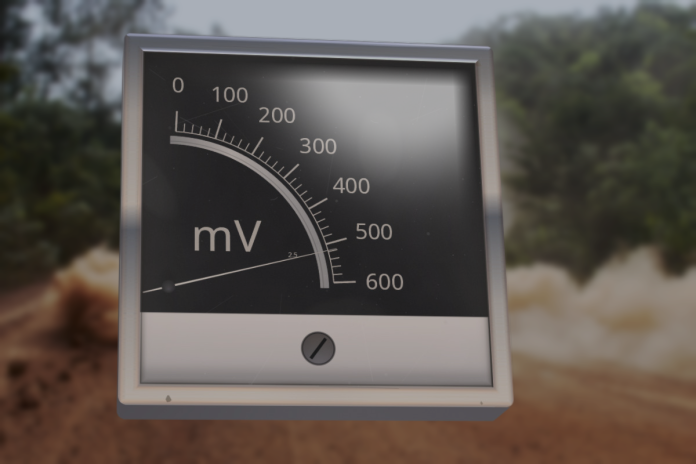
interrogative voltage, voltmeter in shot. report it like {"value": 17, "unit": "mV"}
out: {"value": 520, "unit": "mV"}
